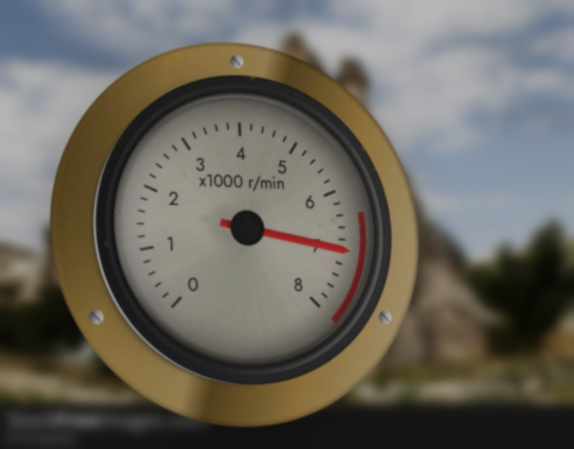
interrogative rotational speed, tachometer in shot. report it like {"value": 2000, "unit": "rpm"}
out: {"value": 7000, "unit": "rpm"}
